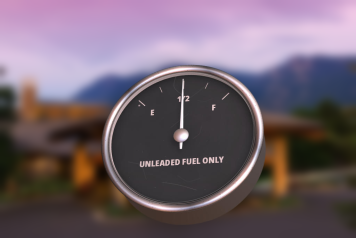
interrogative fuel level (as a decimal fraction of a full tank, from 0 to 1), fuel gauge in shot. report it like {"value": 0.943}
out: {"value": 0.5}
